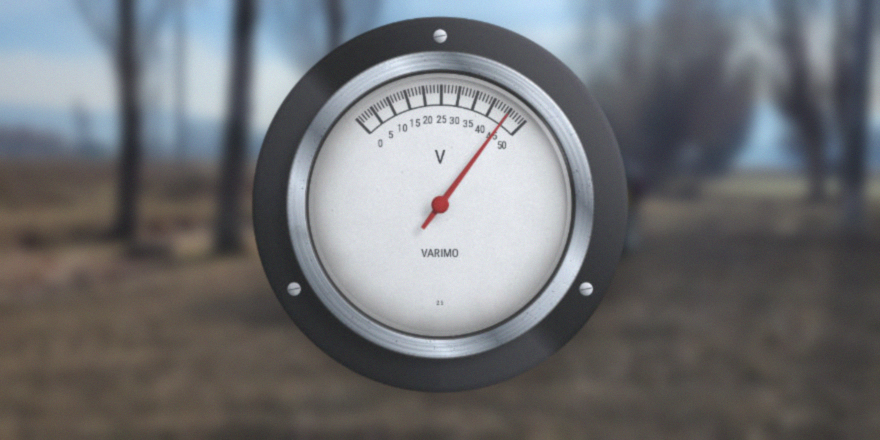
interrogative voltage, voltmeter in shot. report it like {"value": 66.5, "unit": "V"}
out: {"value": 45, "unit": "V"}
